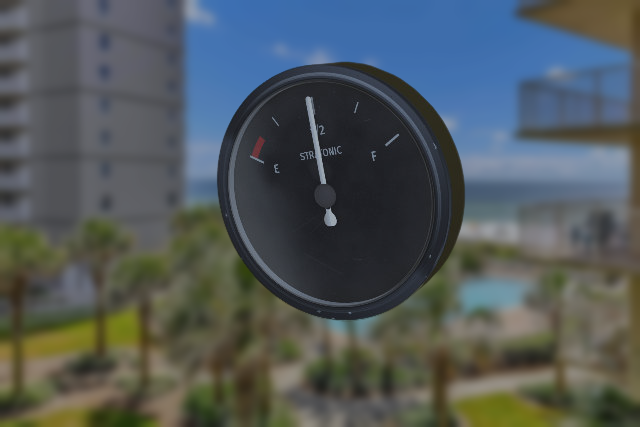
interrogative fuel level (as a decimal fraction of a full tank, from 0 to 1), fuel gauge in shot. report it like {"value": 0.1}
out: {"value": 0.5}
